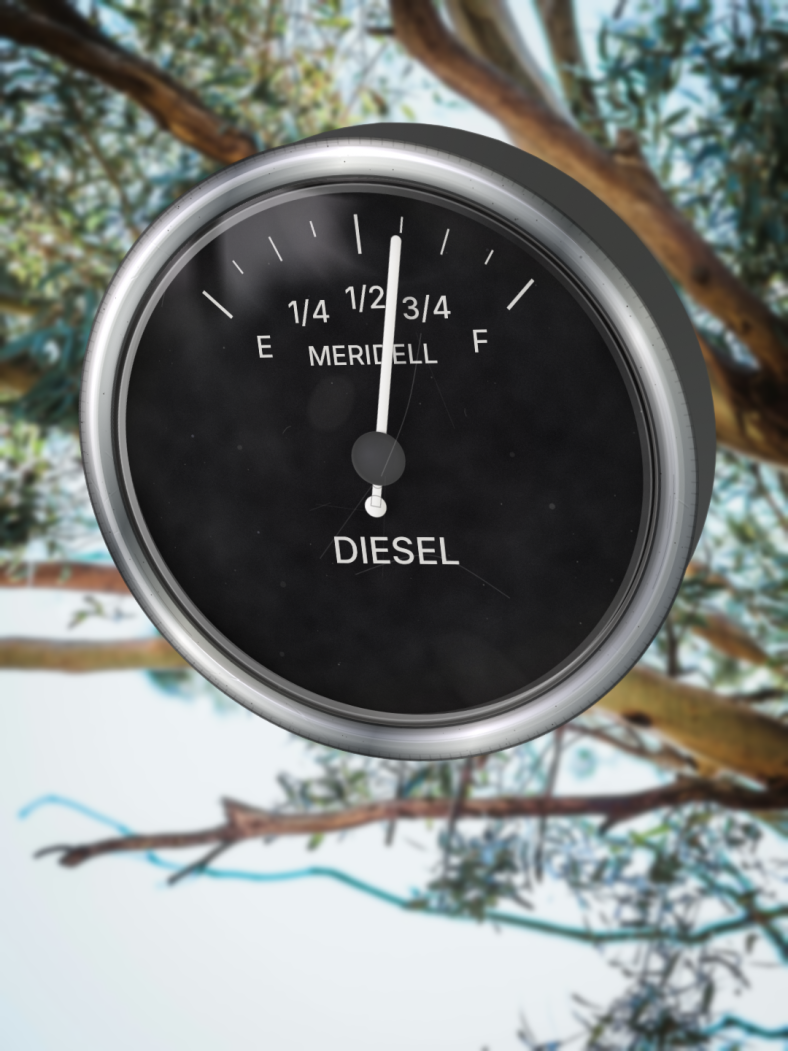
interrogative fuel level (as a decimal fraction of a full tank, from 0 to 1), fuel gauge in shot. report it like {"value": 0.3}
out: {"value": 0.625}
